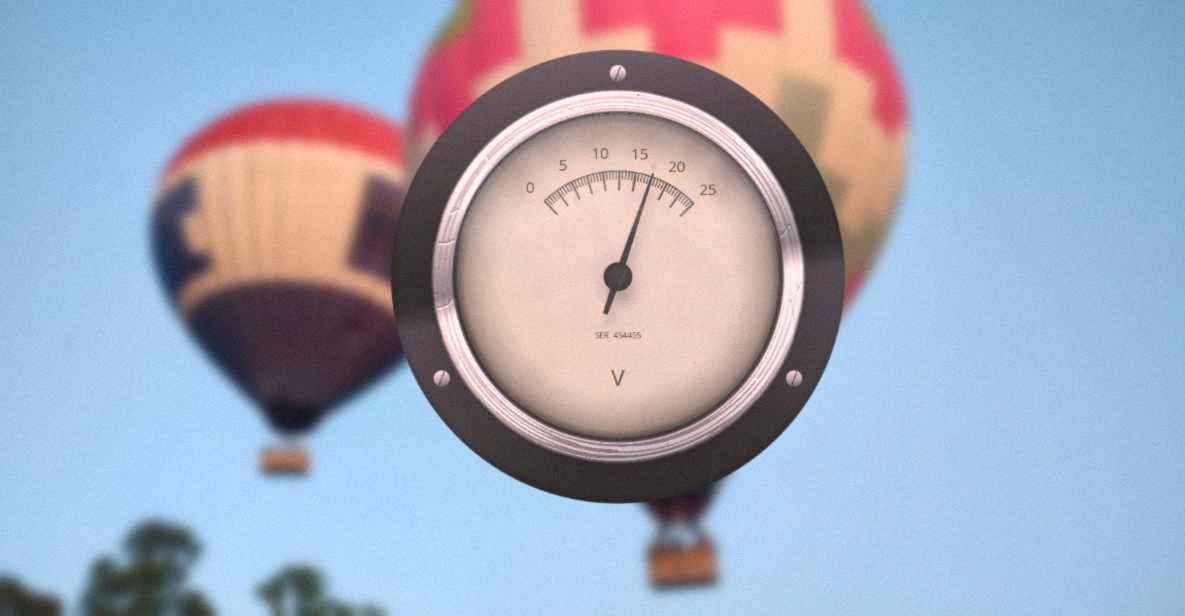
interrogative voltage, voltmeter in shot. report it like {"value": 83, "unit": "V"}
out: {"value": 17.5, "unit": "V"}
